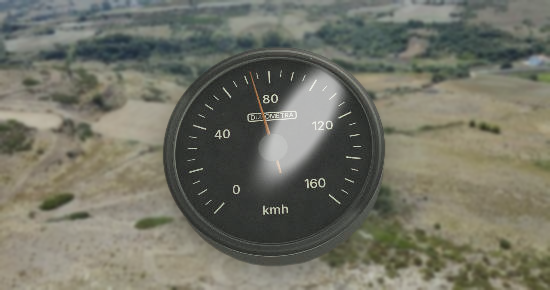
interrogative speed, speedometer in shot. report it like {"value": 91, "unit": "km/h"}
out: {"value": 72.5, "unit": "km/h"}
